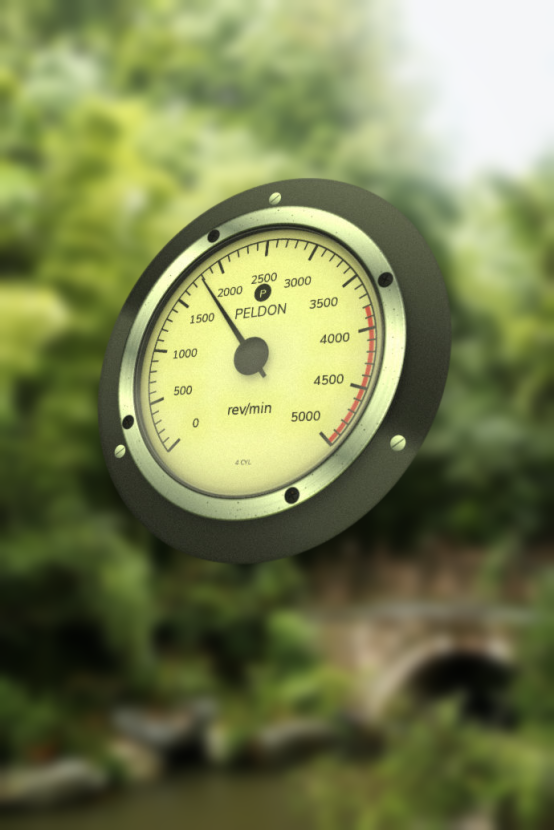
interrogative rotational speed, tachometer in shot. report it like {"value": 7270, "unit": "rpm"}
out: {"value": 1800, "unit": "rpm"}
